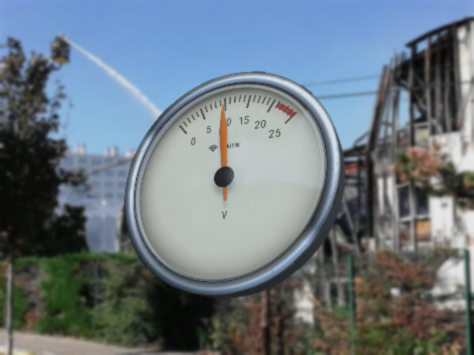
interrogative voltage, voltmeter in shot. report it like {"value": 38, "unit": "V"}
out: {"value": 10, "unit": "V"}
